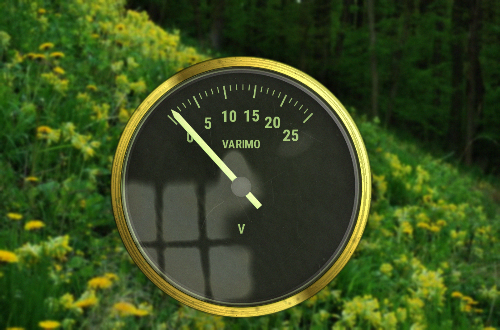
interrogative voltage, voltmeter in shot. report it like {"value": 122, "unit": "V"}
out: {"value": 1, "unit": "V"}
